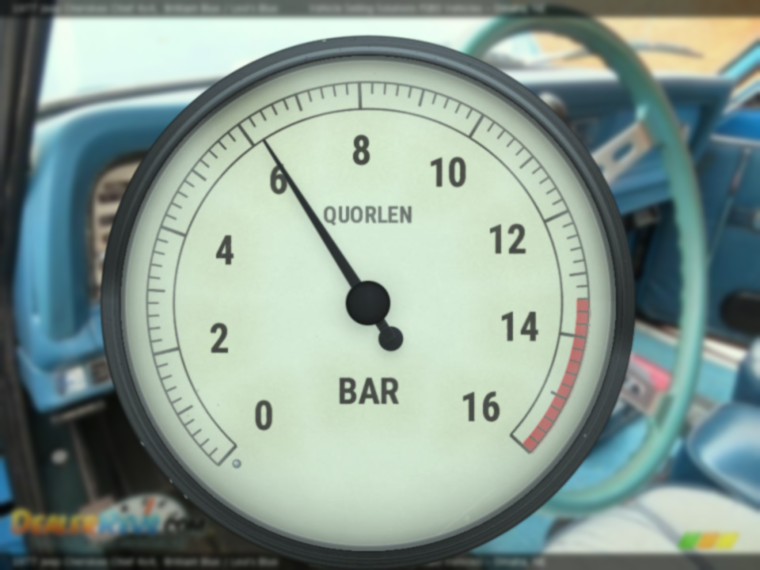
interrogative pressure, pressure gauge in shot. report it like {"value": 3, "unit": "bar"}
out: {"value": 6.2, "unit": "bar"}
